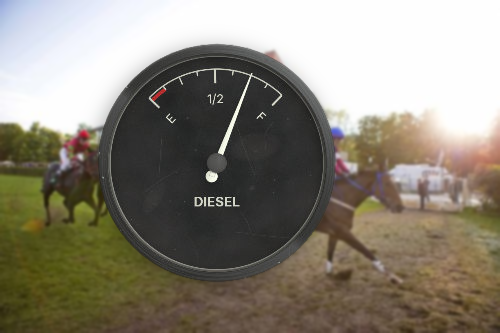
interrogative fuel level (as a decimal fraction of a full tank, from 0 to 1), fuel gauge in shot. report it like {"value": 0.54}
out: {"value": 0.75}
